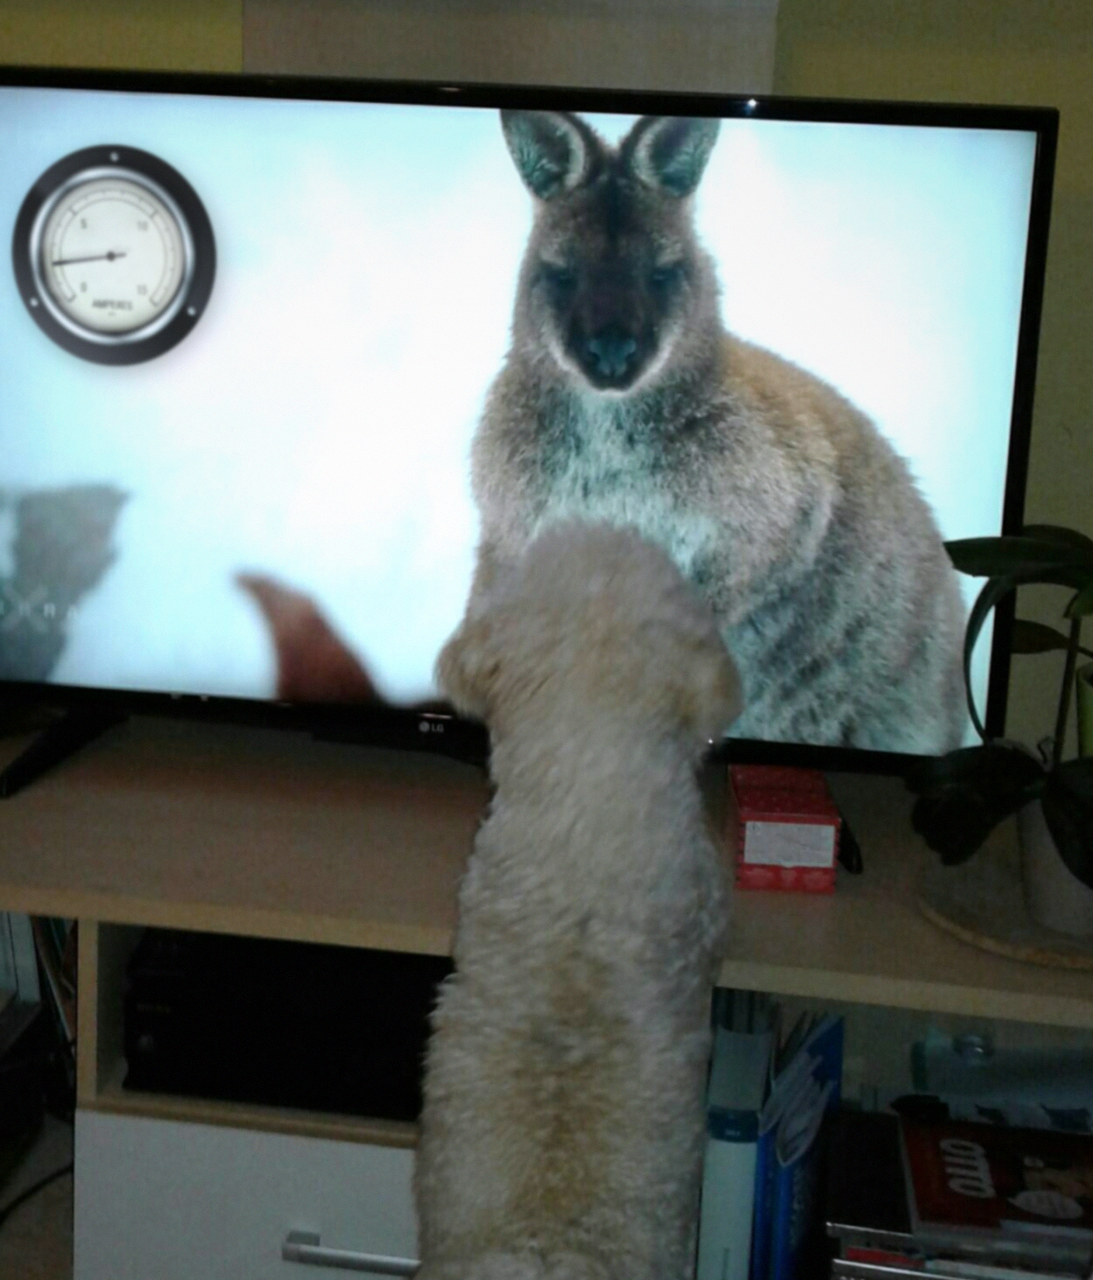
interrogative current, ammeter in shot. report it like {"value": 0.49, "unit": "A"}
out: {"value": 2, "unit": "A"}
